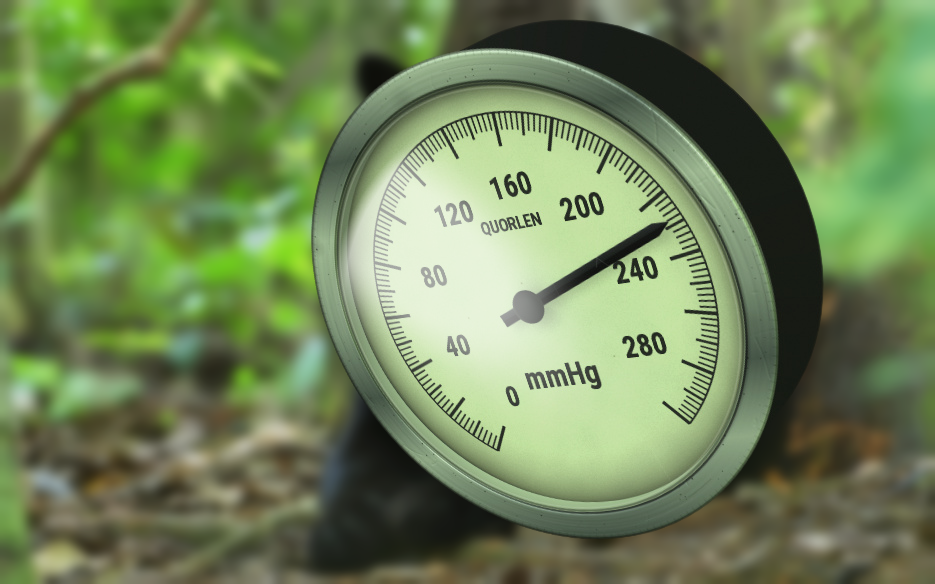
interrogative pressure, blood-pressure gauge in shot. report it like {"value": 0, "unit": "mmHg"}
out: {"value": 228, "unit": "mmHg"}
